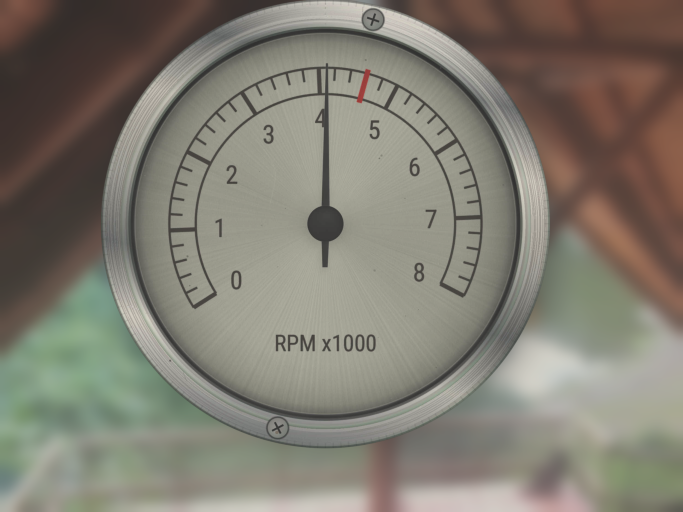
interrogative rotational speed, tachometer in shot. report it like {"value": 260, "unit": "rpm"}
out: {"value": 4100, "unit": "rpm"}
